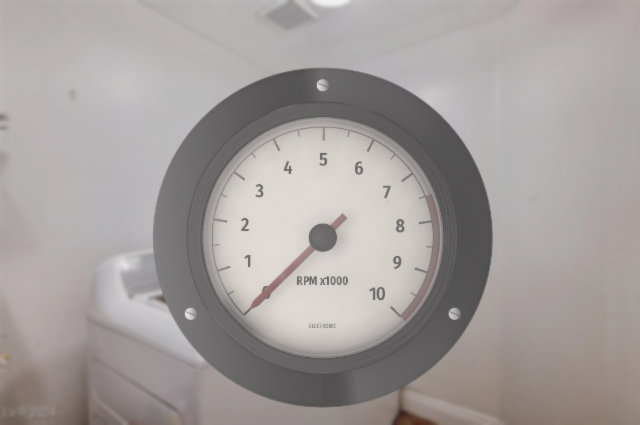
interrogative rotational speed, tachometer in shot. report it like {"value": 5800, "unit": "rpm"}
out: {"value": 0, "unit": "rpm"}
